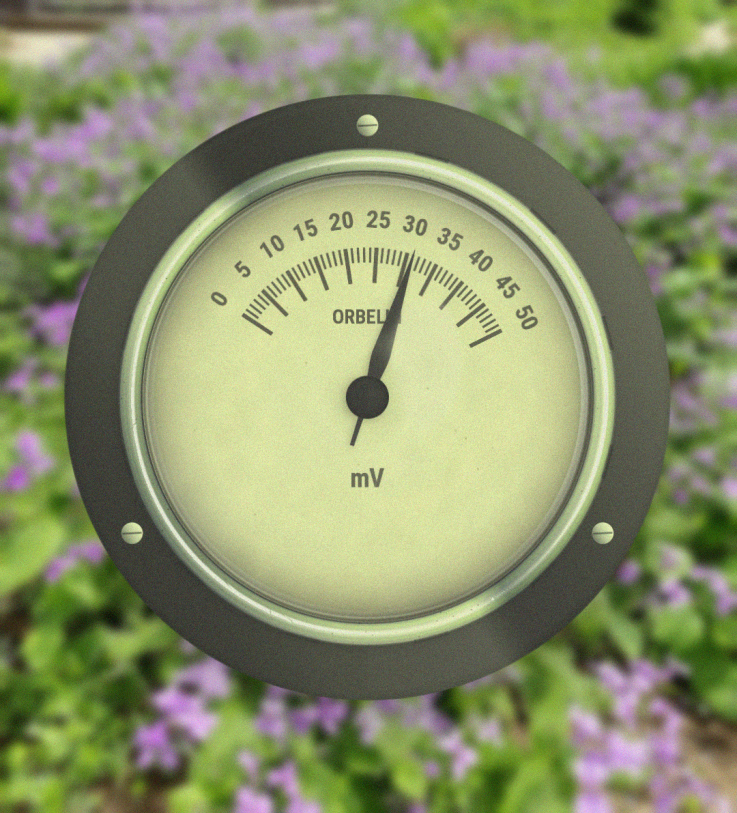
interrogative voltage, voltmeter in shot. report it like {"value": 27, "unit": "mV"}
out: {"value": 31, "unit": "mV"}
